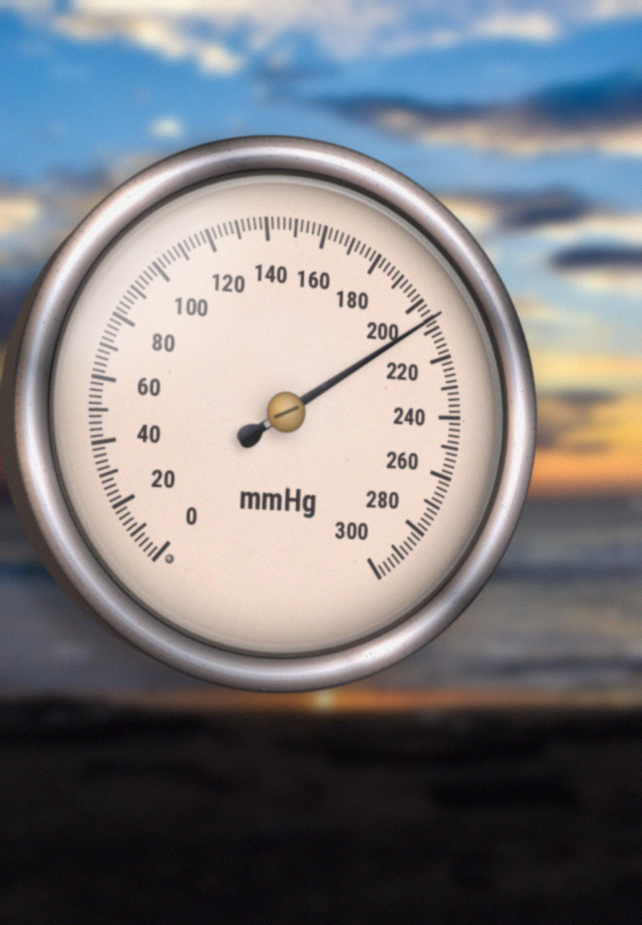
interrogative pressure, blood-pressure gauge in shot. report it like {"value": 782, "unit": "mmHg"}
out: {"value": 206, "unit": "mmHg"}
